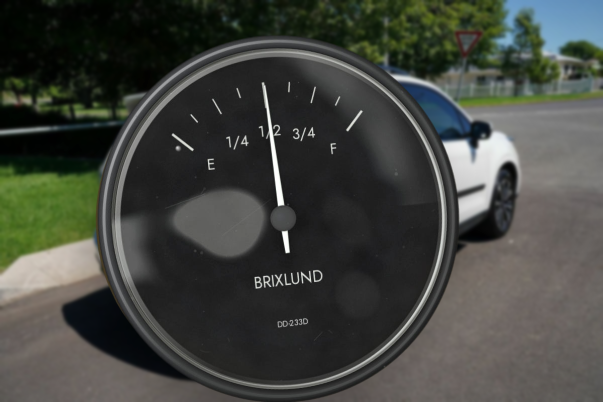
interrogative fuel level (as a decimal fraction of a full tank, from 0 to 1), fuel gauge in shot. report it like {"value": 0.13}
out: {"value": 0.5}
